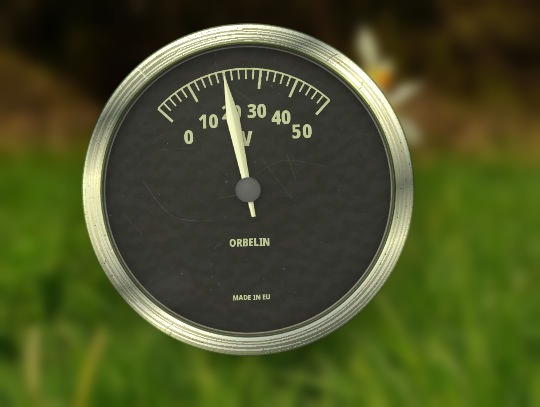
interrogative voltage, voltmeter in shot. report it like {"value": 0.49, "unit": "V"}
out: {"value": 20, "unit": "V"}
